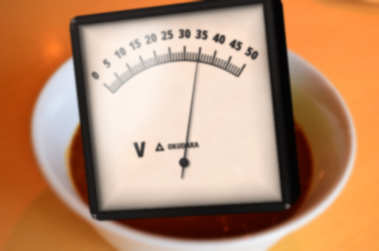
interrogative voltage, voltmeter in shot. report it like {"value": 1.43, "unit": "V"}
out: {"value": 35, "unit": "V"}
